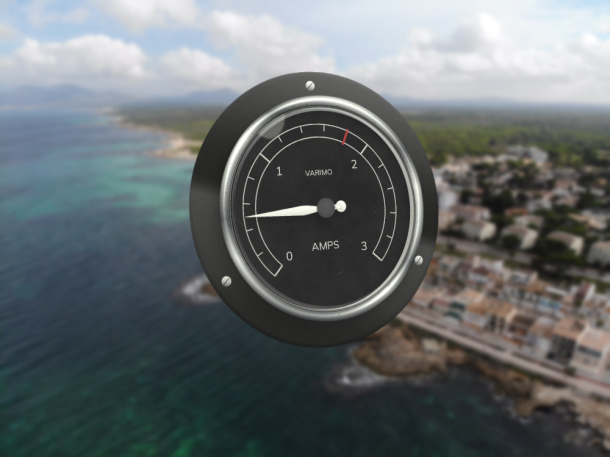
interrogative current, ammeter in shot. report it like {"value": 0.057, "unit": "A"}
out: {"value": 0.5, "unit": "A"}
